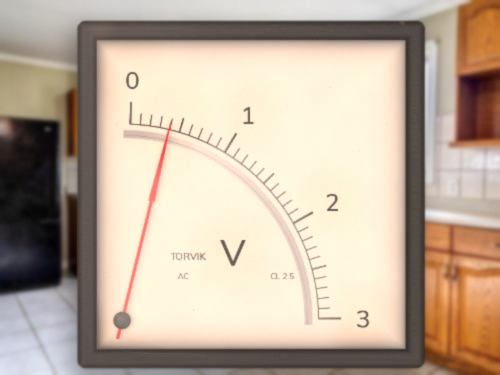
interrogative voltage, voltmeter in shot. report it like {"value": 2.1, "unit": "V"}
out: {"value": 0.4, "unit": "V"}
